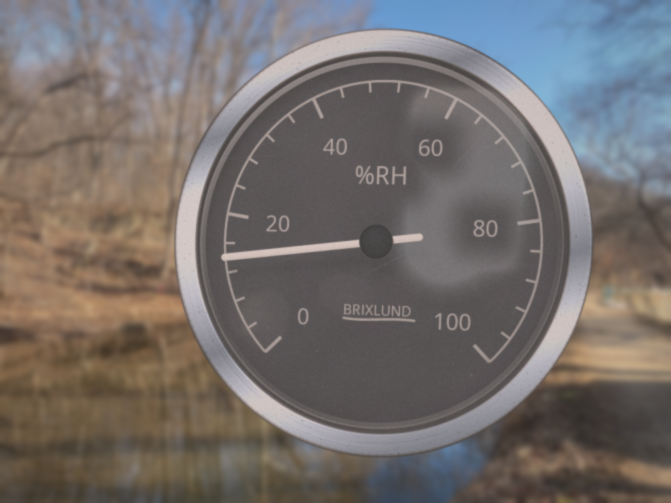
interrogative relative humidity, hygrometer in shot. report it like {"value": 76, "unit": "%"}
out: {"value": 14, "unit": "%"}
